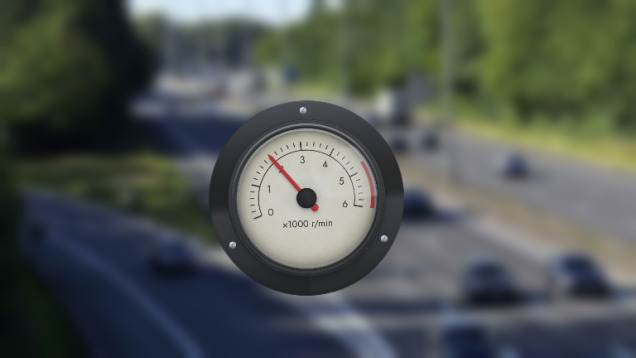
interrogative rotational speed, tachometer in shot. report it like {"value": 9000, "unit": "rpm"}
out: {"value": 2000, "unit": "rpm"}
